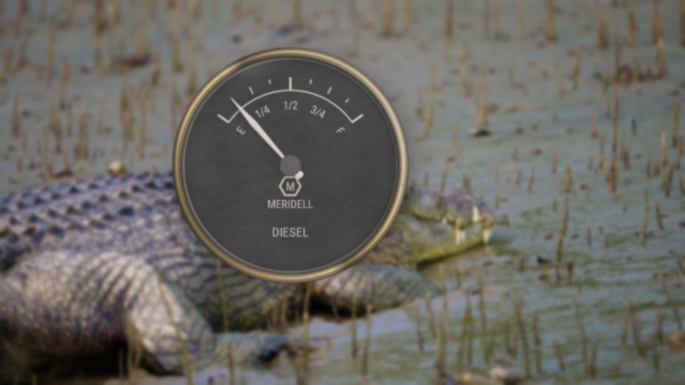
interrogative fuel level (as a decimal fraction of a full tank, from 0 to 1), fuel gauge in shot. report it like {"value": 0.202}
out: {"value": 0.125}
